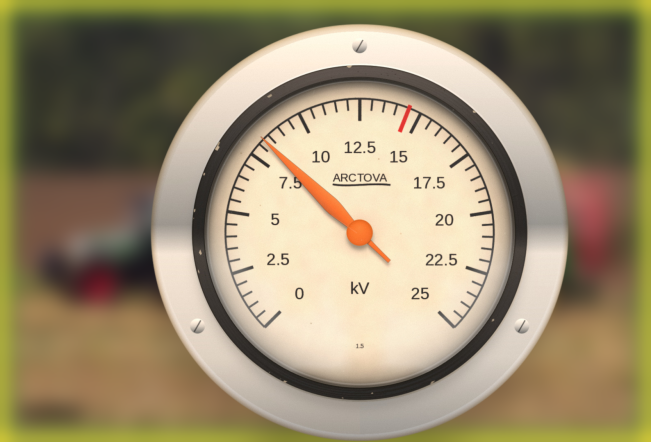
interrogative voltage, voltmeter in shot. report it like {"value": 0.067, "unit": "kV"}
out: {"value": 8.25, "unit": "kV"}
